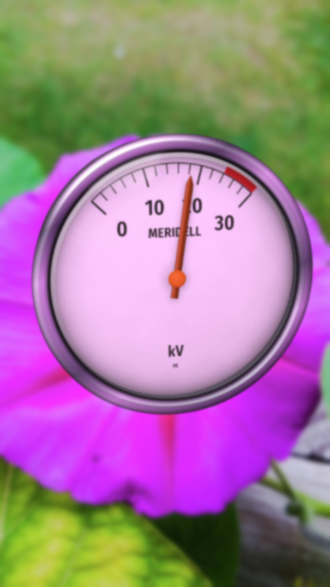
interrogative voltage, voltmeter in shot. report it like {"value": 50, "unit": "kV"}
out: {"value": 18, "unit": "kV"}
